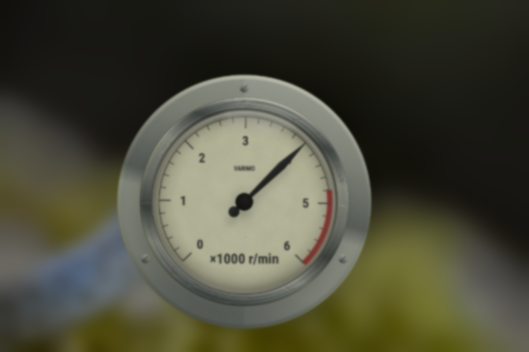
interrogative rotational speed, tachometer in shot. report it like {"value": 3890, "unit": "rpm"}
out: {"value": 4000, "unit": "rpm"}
